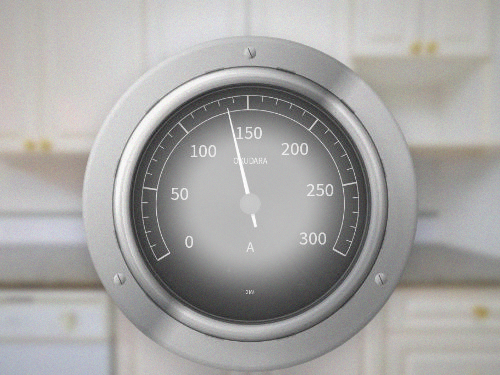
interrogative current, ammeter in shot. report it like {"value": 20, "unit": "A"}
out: {"value": 135, "unit": "A"}
